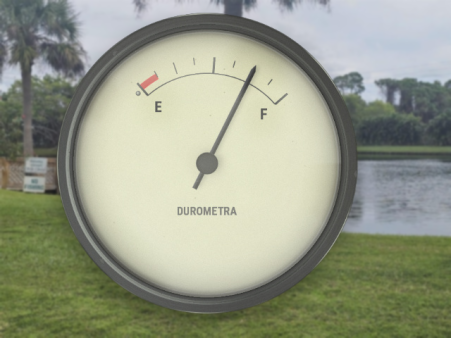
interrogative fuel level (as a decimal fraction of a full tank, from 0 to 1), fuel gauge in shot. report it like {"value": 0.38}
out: {"value": 0.75}
